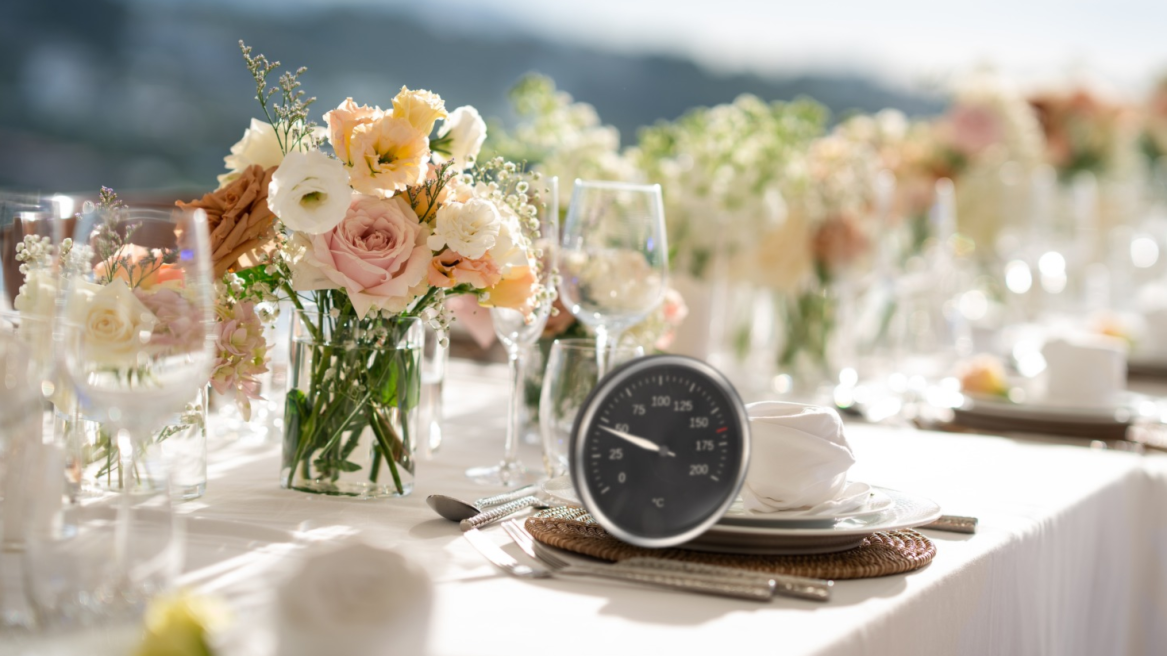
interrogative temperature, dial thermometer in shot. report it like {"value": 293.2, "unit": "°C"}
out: {"value": 45, "unit": "°C"}
